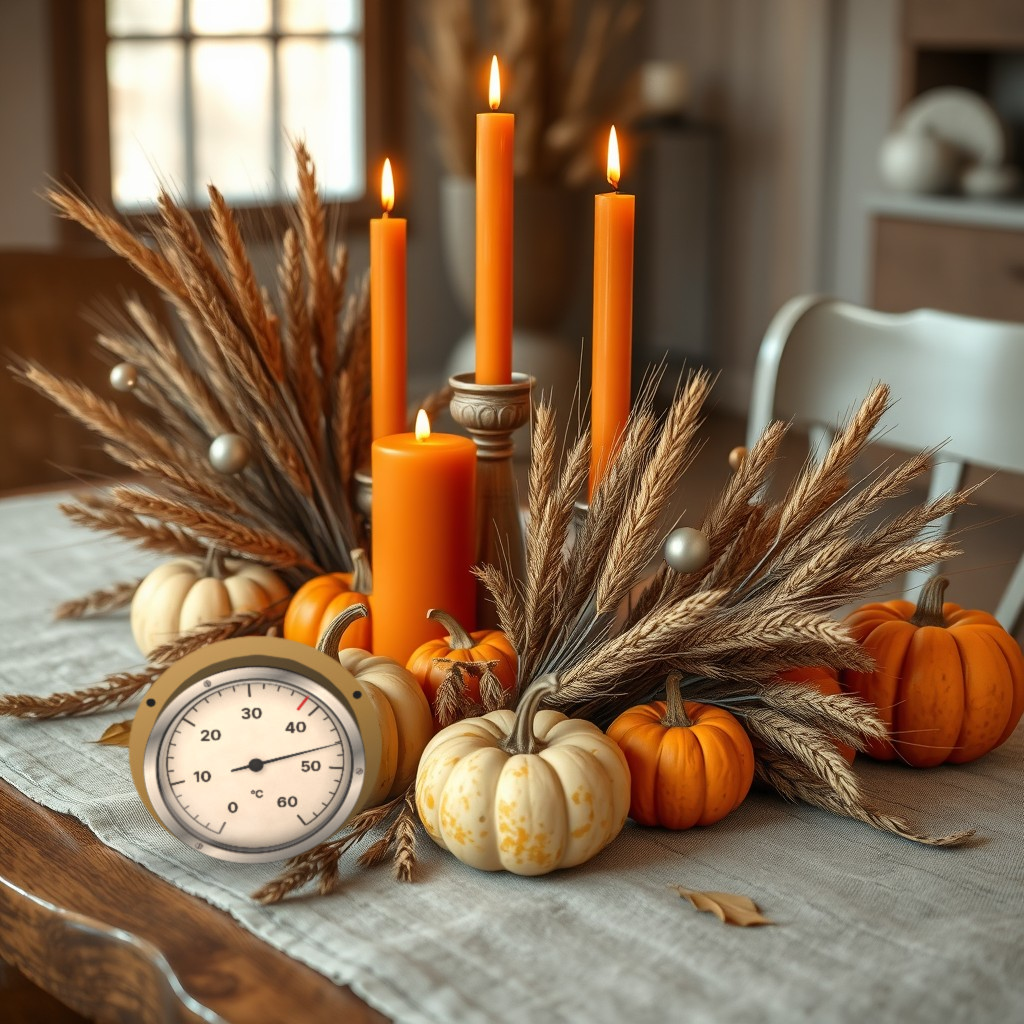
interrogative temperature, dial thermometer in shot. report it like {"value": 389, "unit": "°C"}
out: {"value": 46, "unit": "°C"}
